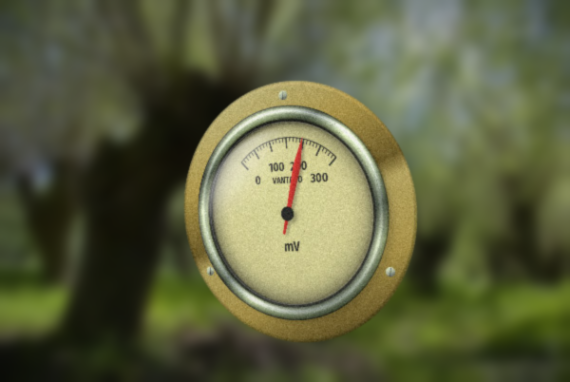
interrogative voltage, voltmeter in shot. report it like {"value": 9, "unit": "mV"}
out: {"value": 200, "unit": "mV"}
